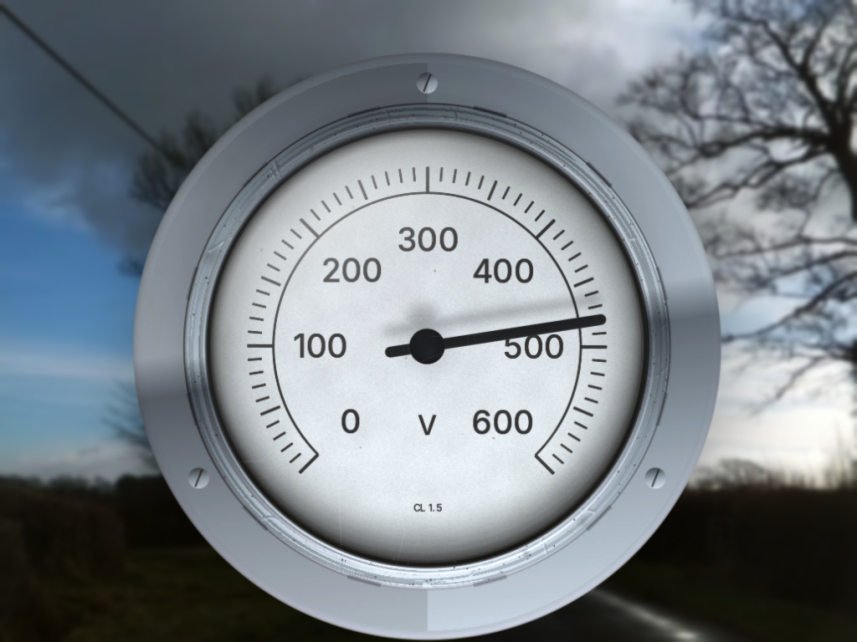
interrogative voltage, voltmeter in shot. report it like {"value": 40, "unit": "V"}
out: {"value": 480, "unit": "V"}
